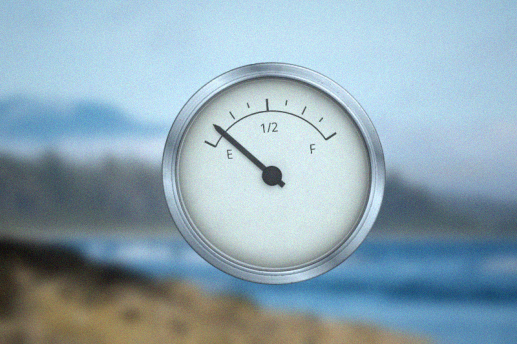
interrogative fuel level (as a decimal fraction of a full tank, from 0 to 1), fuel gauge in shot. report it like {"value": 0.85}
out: {"value": 0.125}
